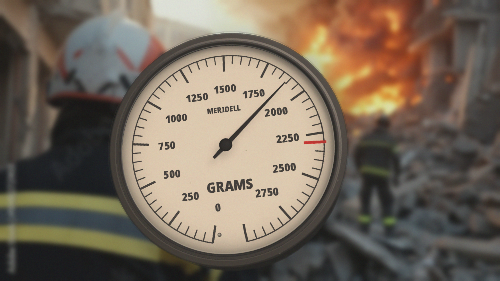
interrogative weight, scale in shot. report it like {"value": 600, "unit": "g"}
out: {"value": 1900, "unit": "g"}
